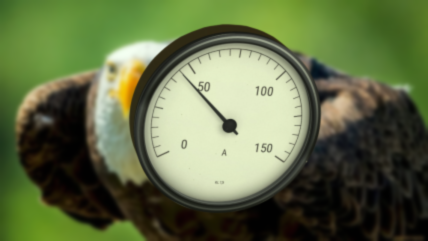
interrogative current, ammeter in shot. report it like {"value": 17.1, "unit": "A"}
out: {"value": 45, "unit": "A"}
